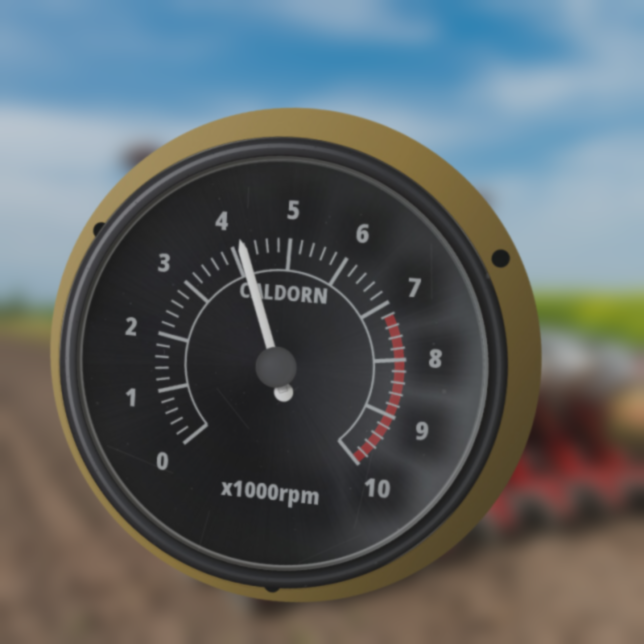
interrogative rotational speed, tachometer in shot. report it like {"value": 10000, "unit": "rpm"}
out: {"value": 4200, "unit": "rpm"}
